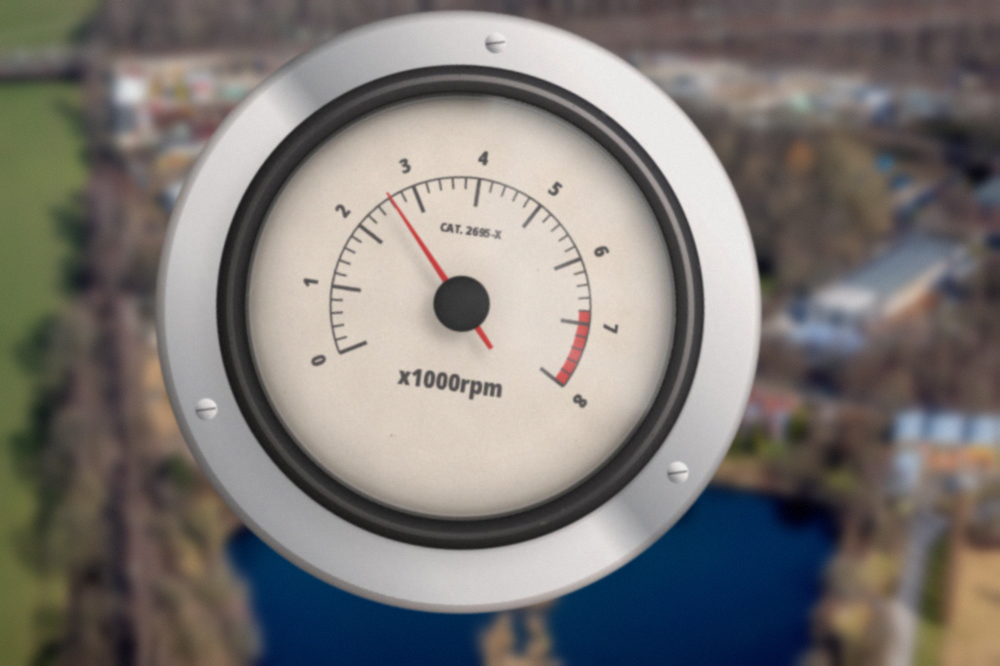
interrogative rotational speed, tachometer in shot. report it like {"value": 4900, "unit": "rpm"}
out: {"value": 2600, "unit": "rpm"}
